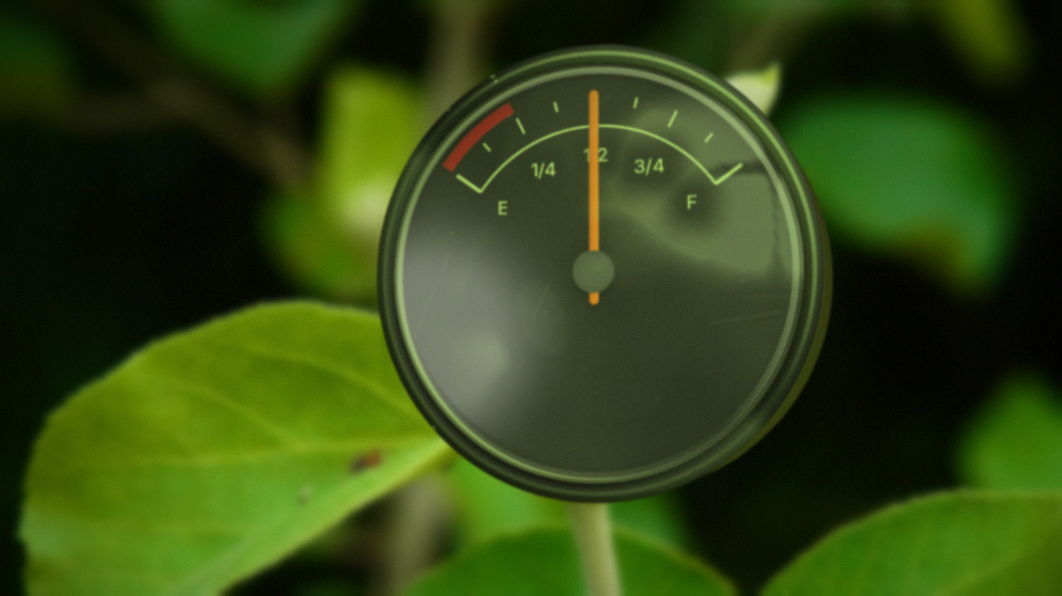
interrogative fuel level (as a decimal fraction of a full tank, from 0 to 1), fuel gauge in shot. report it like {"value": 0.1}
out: {"value": 0.5}
